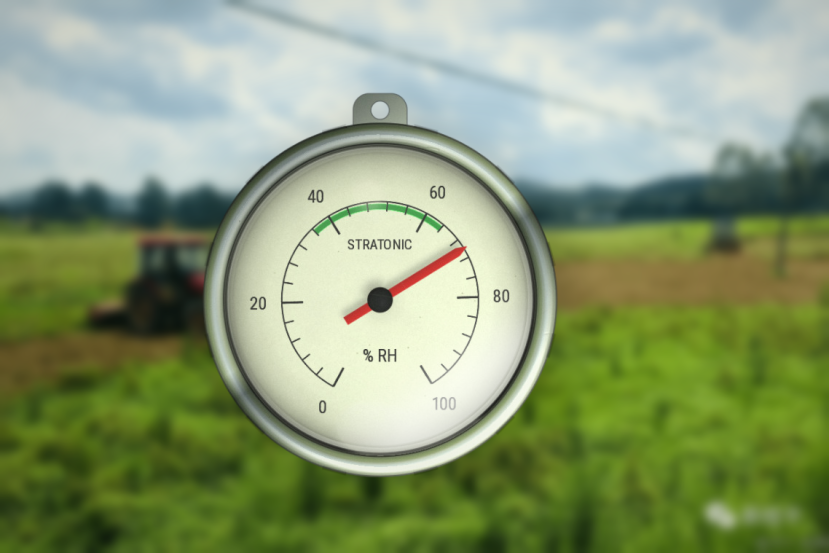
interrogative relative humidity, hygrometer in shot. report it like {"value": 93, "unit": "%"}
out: {"value": 70, "unit": "%"}
